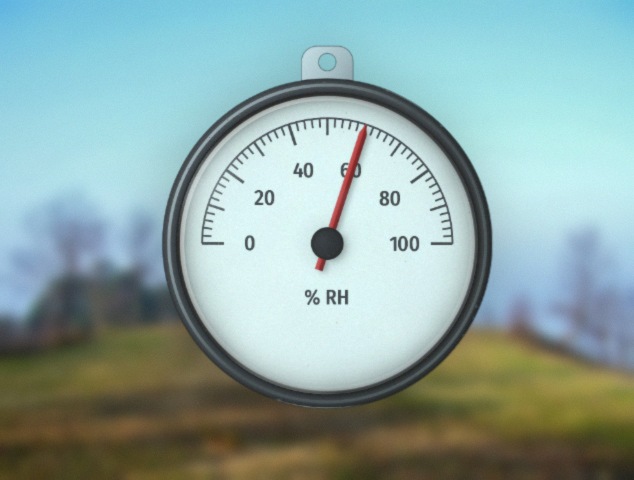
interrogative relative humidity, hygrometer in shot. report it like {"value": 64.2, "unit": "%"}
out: {"value": 60, "unit": "%"}
